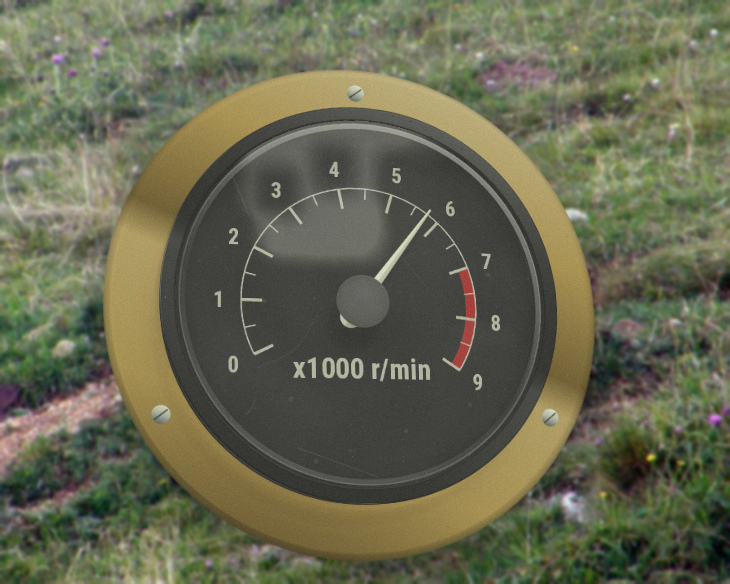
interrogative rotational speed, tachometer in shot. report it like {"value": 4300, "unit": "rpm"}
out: {"value": 5750, "unit": "rpm"}
